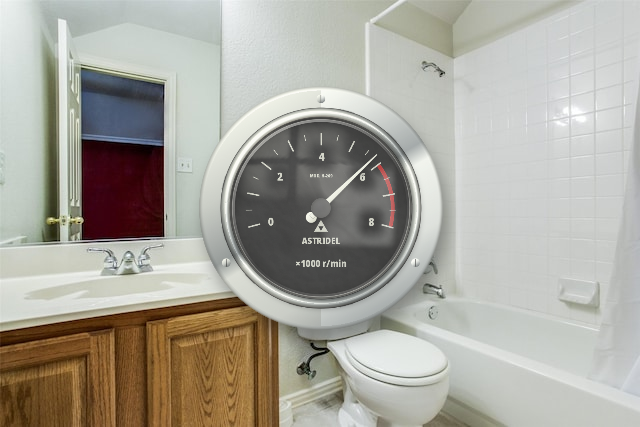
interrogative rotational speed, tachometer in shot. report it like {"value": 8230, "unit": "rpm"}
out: {"value": 5750, "unit": "rpm"}
